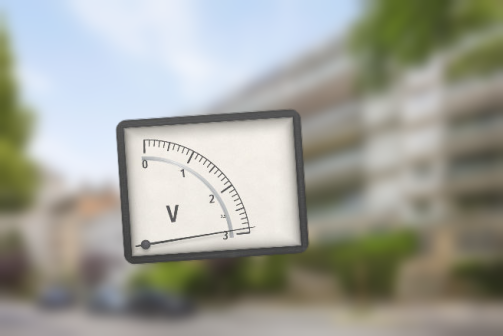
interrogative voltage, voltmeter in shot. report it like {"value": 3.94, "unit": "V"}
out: {"value": 2.9, "unit": "V"}
